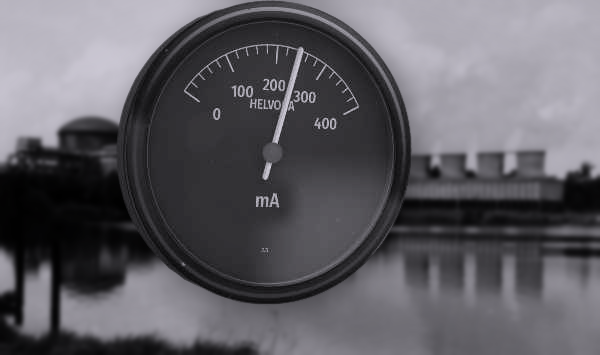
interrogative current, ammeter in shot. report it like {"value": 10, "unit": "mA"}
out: {"value": 240, "unit": "mA"}
